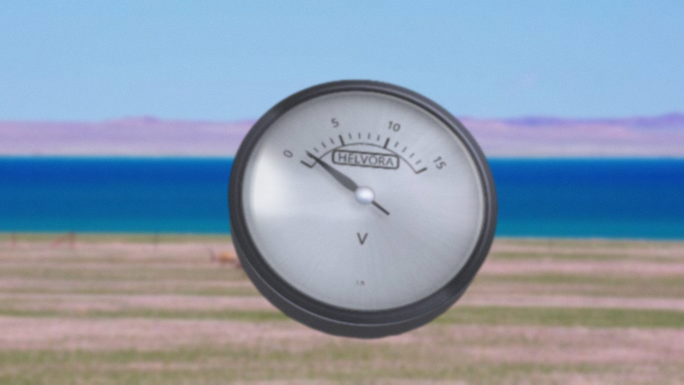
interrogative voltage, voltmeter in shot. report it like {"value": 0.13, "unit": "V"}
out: {"value": 1, "unit": "V"}
